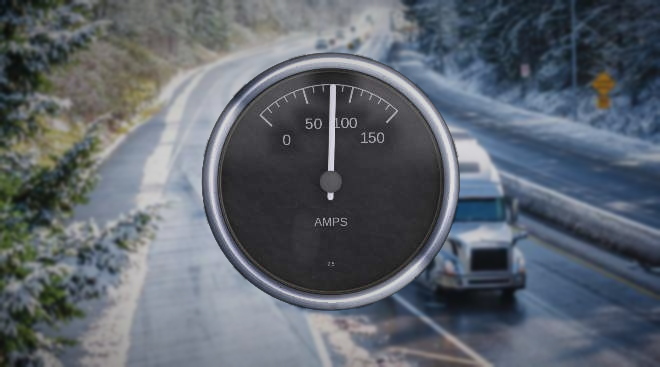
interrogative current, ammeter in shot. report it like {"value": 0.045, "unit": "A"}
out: {"value": 80, "unit": "A"}
